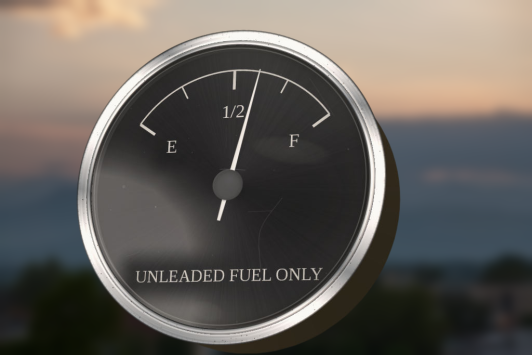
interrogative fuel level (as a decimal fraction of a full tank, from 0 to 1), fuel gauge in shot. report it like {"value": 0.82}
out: {"value": 0.625}
